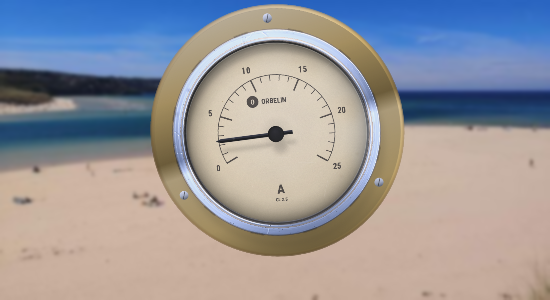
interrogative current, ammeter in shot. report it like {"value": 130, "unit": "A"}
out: {"value": 2.5, "unit": "A"}
